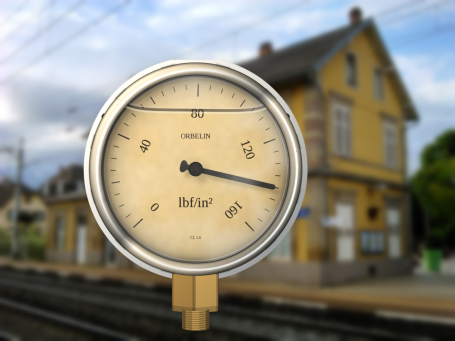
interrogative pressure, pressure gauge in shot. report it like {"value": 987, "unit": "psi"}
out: {"value": 140, "unit": "psi"}
